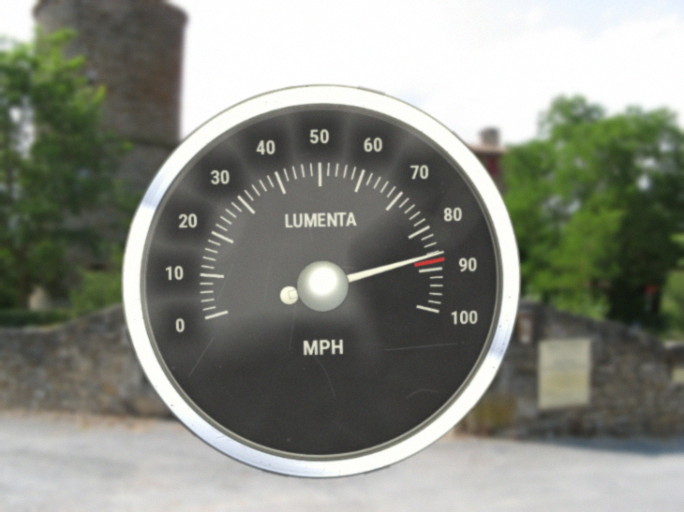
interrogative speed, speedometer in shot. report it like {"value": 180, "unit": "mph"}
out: {"value": 86, "unit": "mph"}
